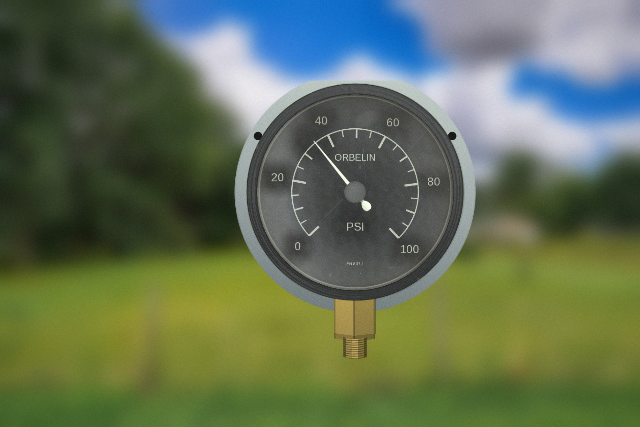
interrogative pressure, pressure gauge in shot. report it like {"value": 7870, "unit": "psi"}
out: {"value": 35, "unit": "psi"}
